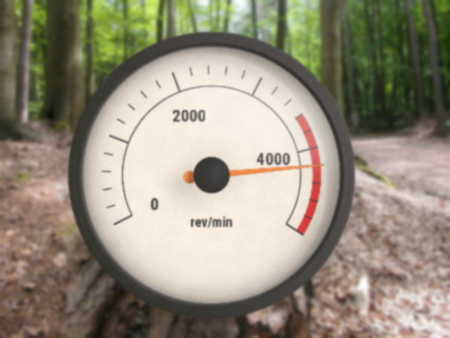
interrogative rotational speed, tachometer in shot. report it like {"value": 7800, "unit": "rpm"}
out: {"value": 4200, "unit": "rpm"}
